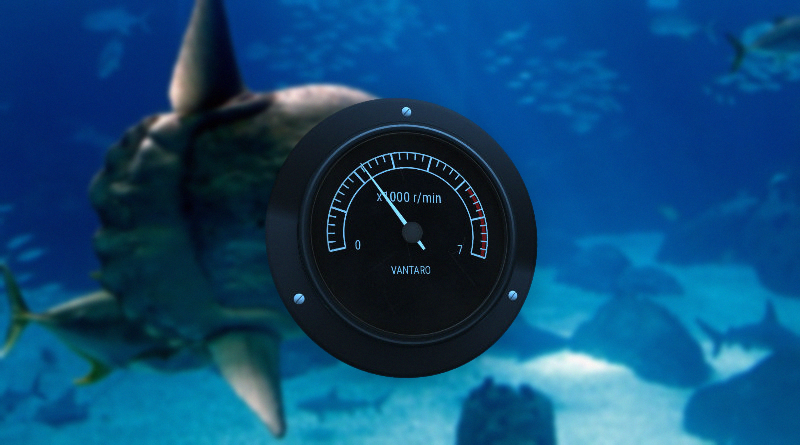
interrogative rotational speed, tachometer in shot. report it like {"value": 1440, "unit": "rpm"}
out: {"value": 2200, "unit": "rpm"}
